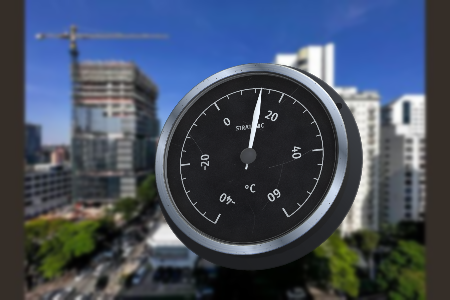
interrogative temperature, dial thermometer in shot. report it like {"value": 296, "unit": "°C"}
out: {"value": 14, "unit": "°C"}
